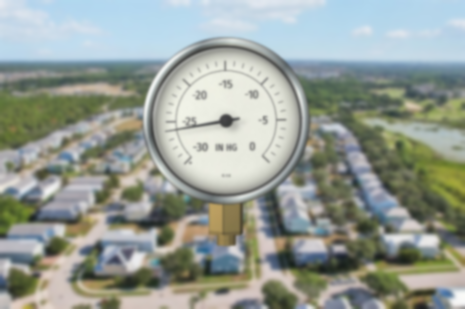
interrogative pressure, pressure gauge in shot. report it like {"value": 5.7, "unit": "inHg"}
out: {"value": -26, "unit": "inHg"}
